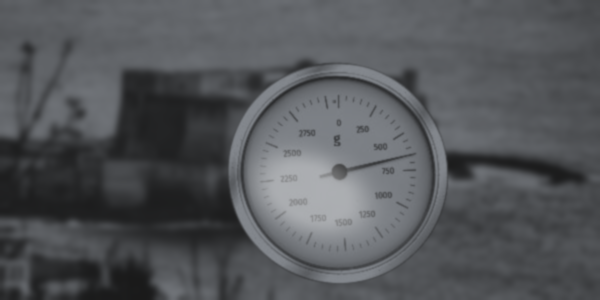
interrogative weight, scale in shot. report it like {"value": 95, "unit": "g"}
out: {"value": 650, "unit": "g"}
